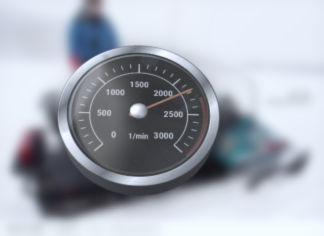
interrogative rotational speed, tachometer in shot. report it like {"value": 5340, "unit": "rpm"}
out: {"value": 2200, "unit": "rpm"}
